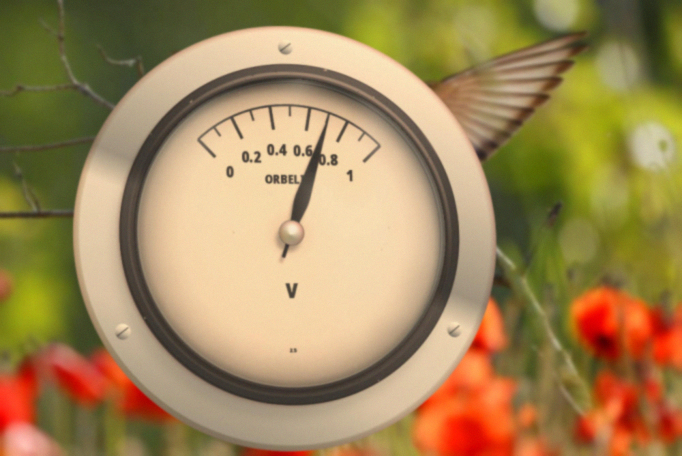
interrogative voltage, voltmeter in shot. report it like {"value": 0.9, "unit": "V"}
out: {"value": 0.7, "unit": "V"}
